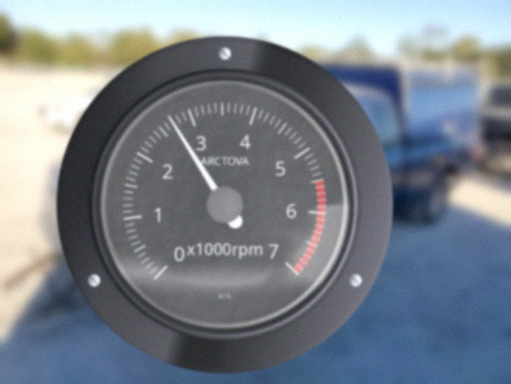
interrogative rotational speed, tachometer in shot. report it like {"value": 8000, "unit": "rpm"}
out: {"value": 2700, "unit": "rpm"}
